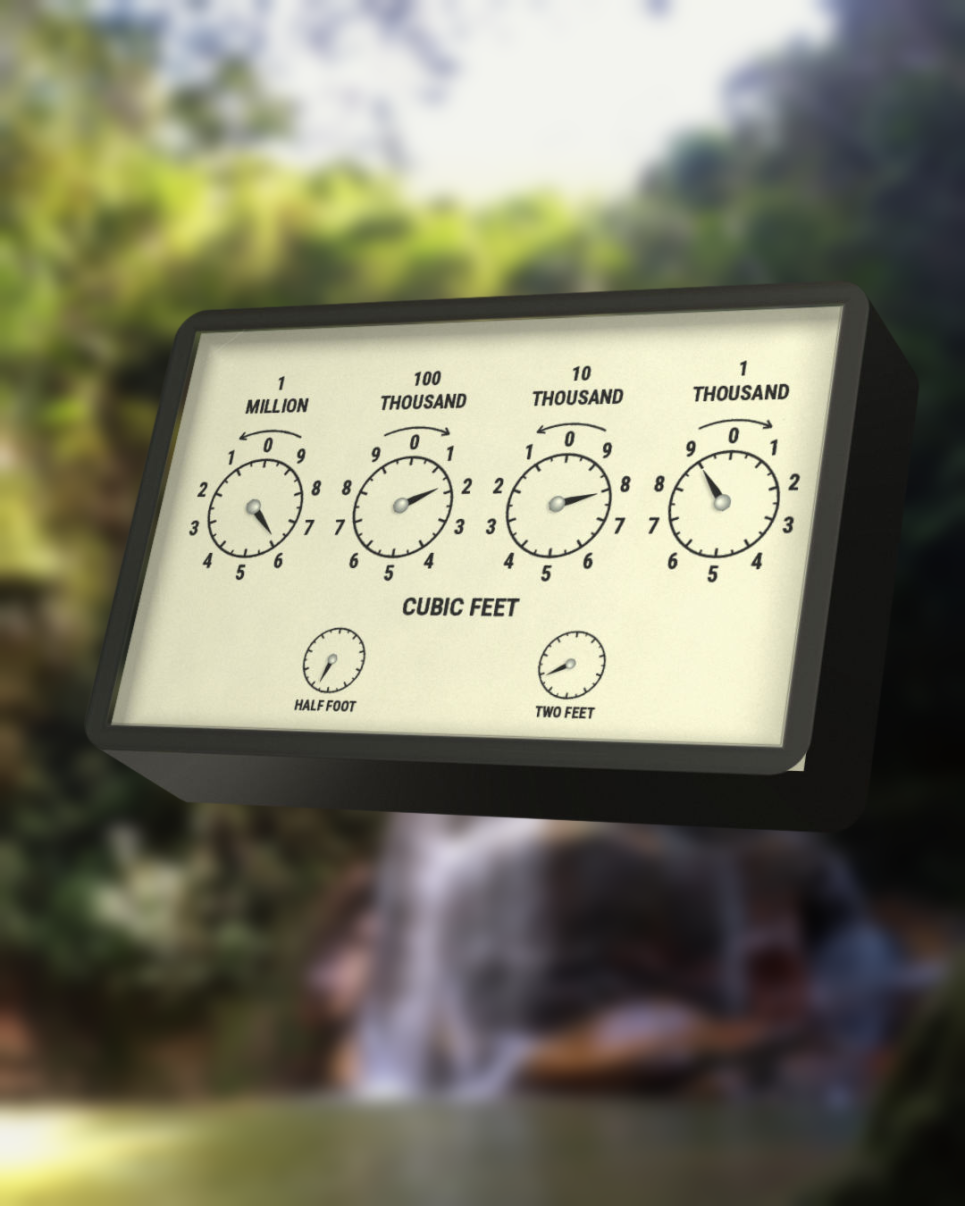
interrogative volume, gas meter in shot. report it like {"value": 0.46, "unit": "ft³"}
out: {"value": 617900, "unit": "ft³"}
